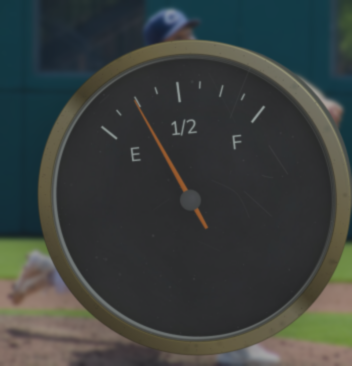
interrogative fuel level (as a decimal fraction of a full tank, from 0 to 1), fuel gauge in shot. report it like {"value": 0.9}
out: {"value": 0.25}
